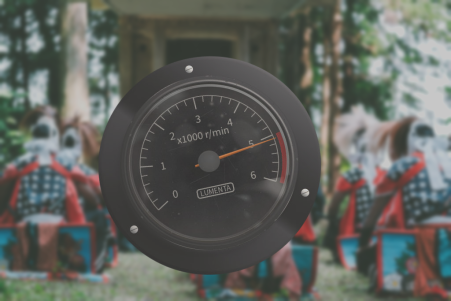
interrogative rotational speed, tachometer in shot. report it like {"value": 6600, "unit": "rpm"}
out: {"value": 5100, "unit": "rpm"}
